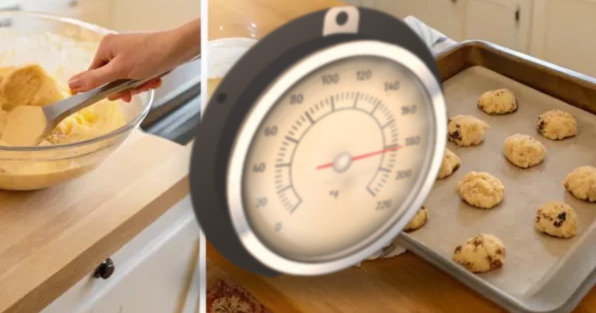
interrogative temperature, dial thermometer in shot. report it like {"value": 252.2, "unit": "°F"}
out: {"value": 180, "unit": "°F"}
